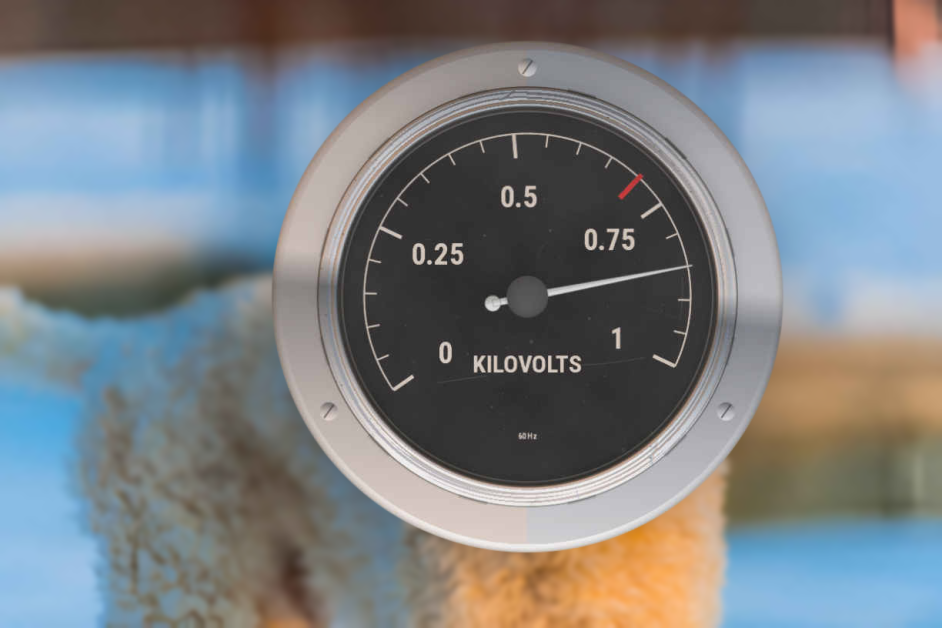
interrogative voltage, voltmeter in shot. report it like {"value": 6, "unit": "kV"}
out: {"value": 0.85, "unit": "kV"}
